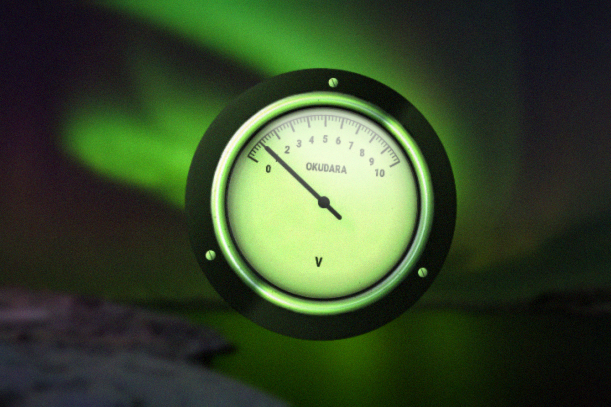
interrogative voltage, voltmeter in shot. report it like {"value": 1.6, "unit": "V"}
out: {"value": 1, "unit": "V"}
